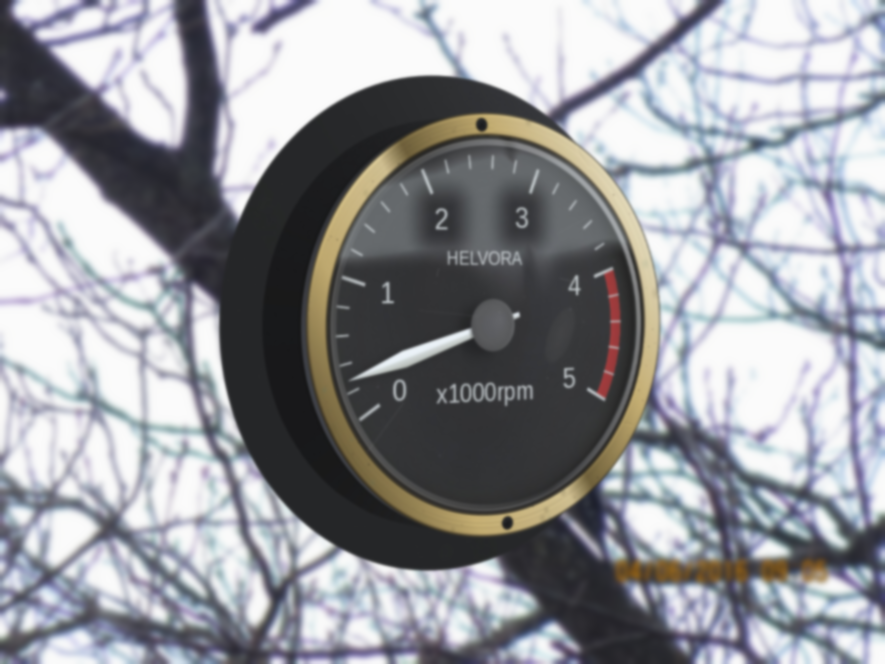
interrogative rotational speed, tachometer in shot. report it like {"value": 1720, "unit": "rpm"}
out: {"value": 300, "unit": "rpm"}
